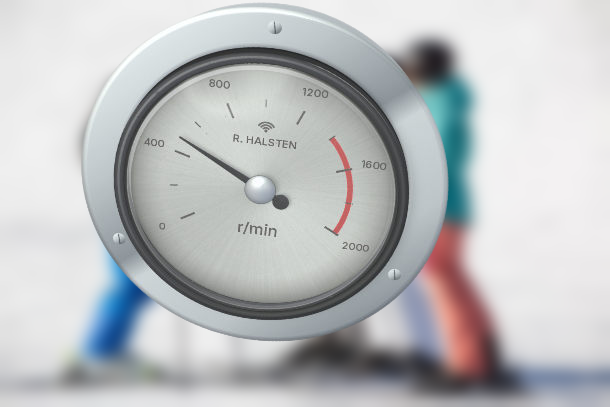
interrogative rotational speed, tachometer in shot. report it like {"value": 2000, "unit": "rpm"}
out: {"value": 500, "unit": "rpm"}
